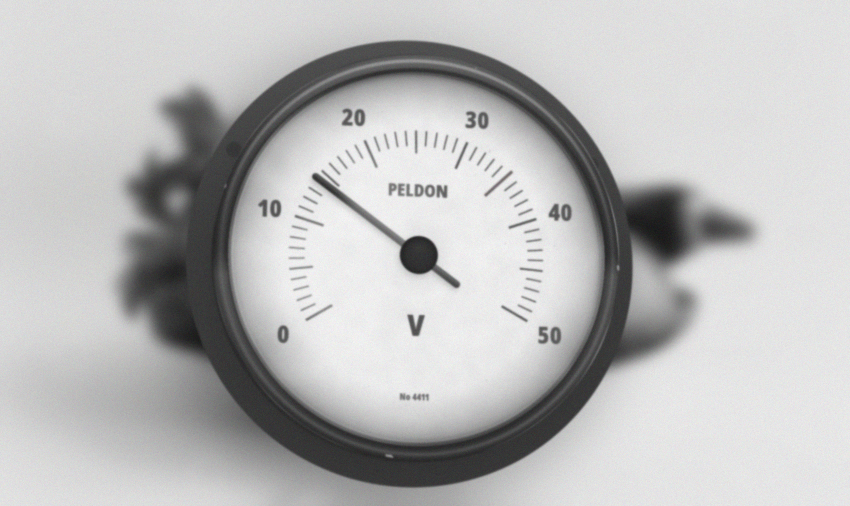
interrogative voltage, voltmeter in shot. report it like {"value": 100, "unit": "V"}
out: {"value": 14, "unit": "V"}
